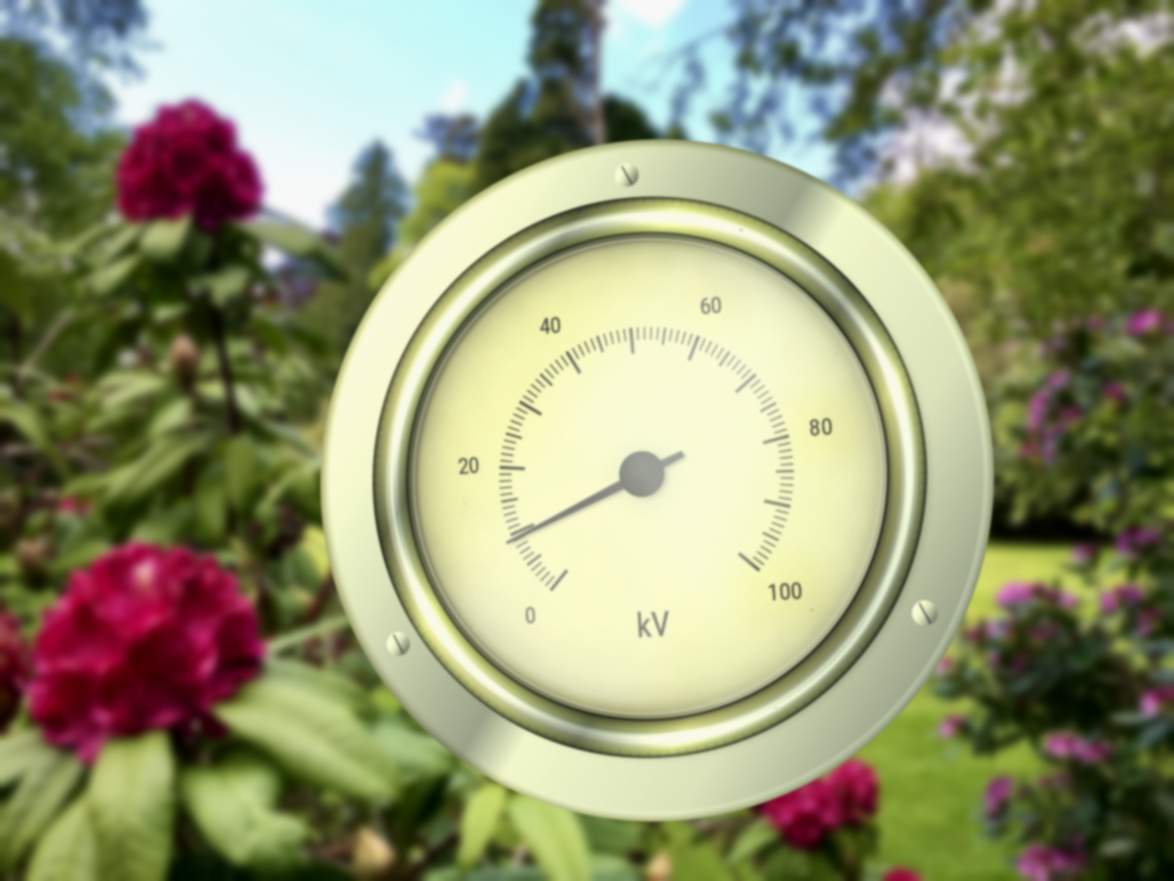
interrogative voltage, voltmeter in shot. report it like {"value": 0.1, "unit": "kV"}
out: {"value": 9, "unit": "kV"}
